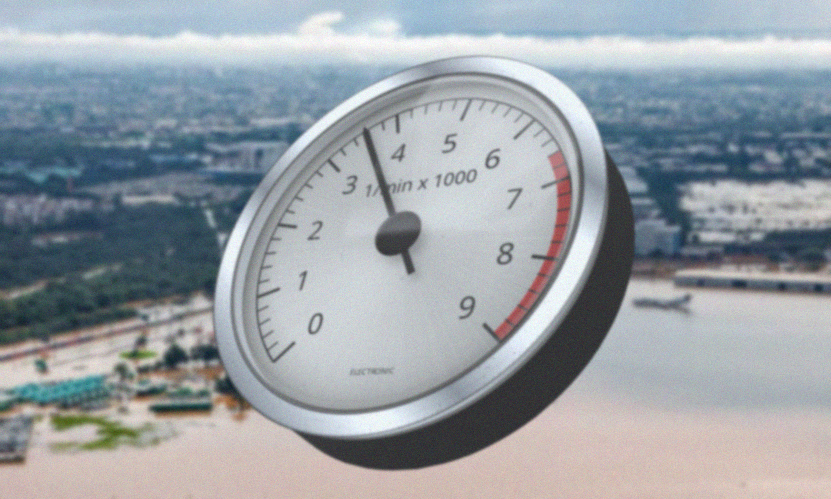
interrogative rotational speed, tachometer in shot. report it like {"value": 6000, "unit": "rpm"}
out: {"value": 3600, "unit": "rpm"}
